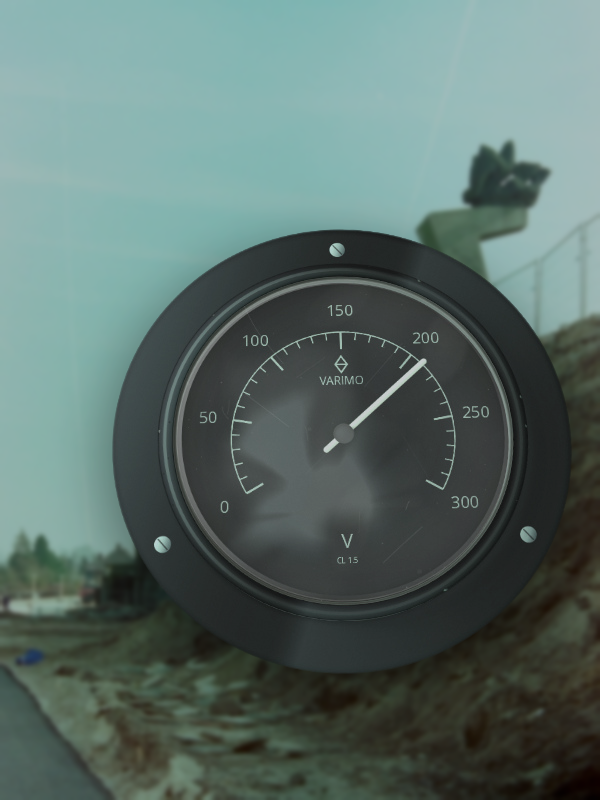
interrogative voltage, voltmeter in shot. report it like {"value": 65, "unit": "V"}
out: {"value": 210, "unit": "V"}
